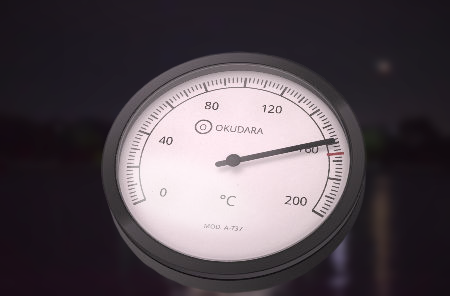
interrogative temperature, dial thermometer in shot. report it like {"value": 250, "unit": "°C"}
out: {"value": 160, "unit": "°C"}
